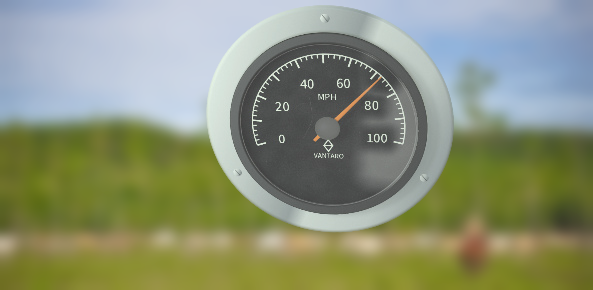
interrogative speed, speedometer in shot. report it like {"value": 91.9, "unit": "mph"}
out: {"value": 72, "unit": "mph"}
